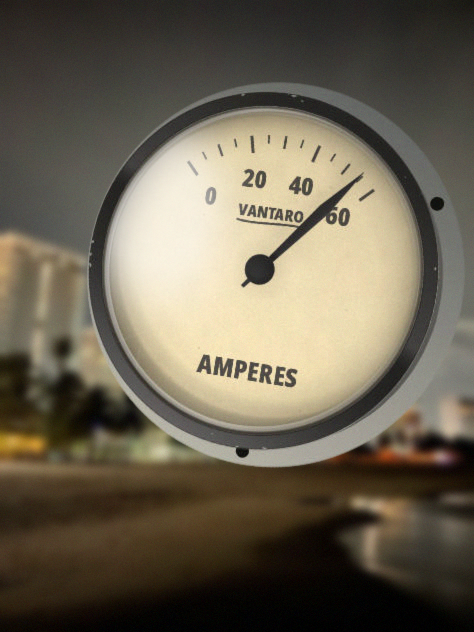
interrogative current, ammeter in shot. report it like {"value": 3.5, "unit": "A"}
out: {"value": 55, "unit": "A"}
